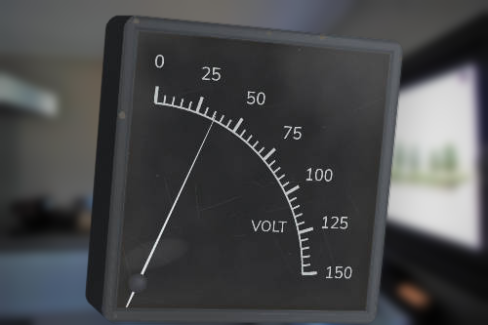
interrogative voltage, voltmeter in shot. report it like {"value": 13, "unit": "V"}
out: {"value": 35, "unit": "V"}
